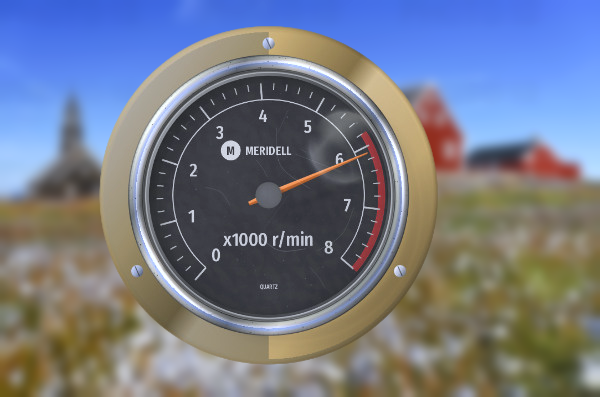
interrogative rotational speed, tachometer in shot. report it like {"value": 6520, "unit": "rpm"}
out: {"value": 6100, "unit": "rpm"}
